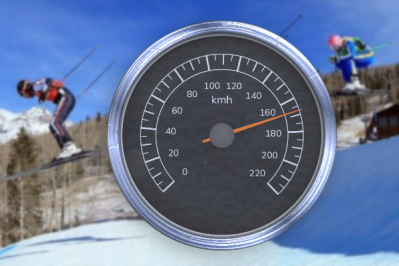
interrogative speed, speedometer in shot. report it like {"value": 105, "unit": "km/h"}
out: {"value": 167.5, "unit": "km/h"}
